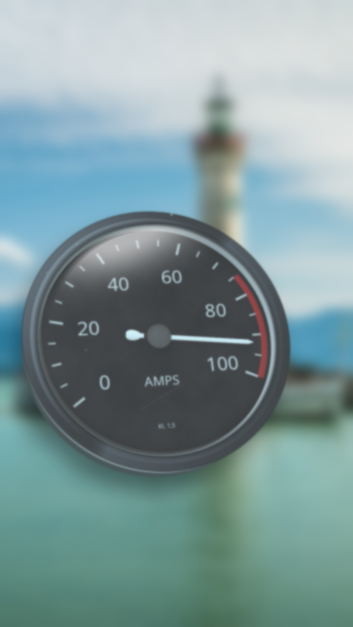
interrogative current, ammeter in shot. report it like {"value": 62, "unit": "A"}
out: {"value": 92.5, "unit": "A"}
